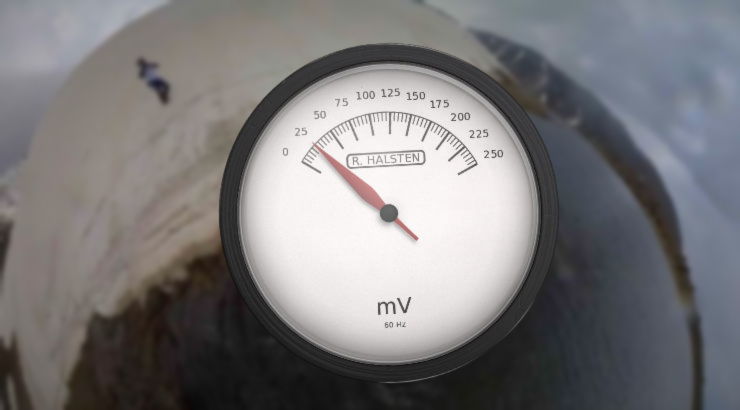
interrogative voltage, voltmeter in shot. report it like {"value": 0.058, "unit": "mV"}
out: {"value": 25, "unit": "mV"}
